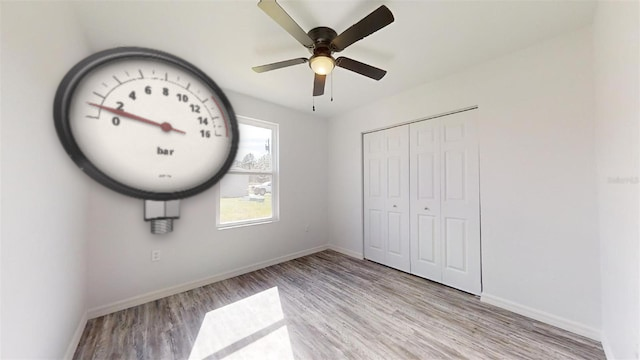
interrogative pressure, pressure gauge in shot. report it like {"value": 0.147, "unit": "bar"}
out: {"value": 1, "unit": "bar"}
